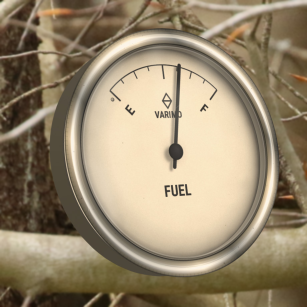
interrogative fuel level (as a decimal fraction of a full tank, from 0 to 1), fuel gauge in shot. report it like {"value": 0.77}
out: {"value": 0.625}
